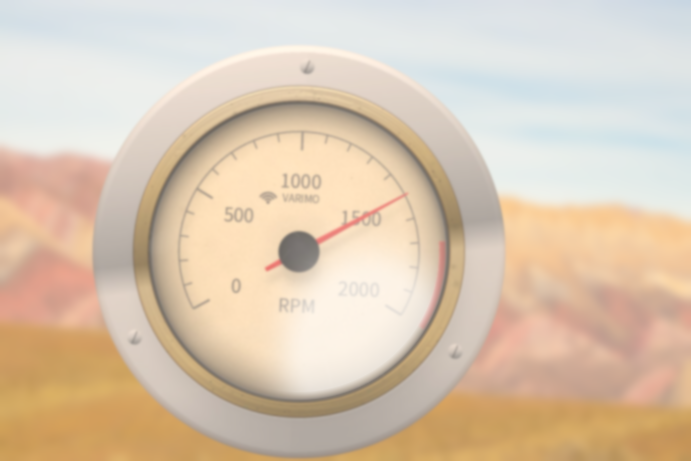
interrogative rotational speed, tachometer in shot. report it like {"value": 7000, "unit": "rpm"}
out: {"value": 1500, "unit": "rpm"}
